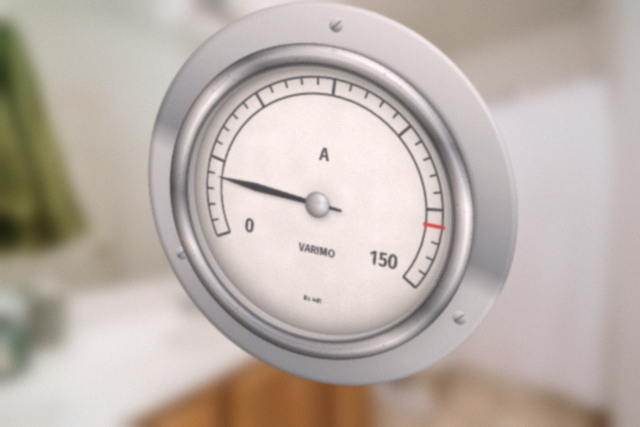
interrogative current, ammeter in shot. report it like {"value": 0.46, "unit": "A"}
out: {"value": 20, "unit": "A"}
